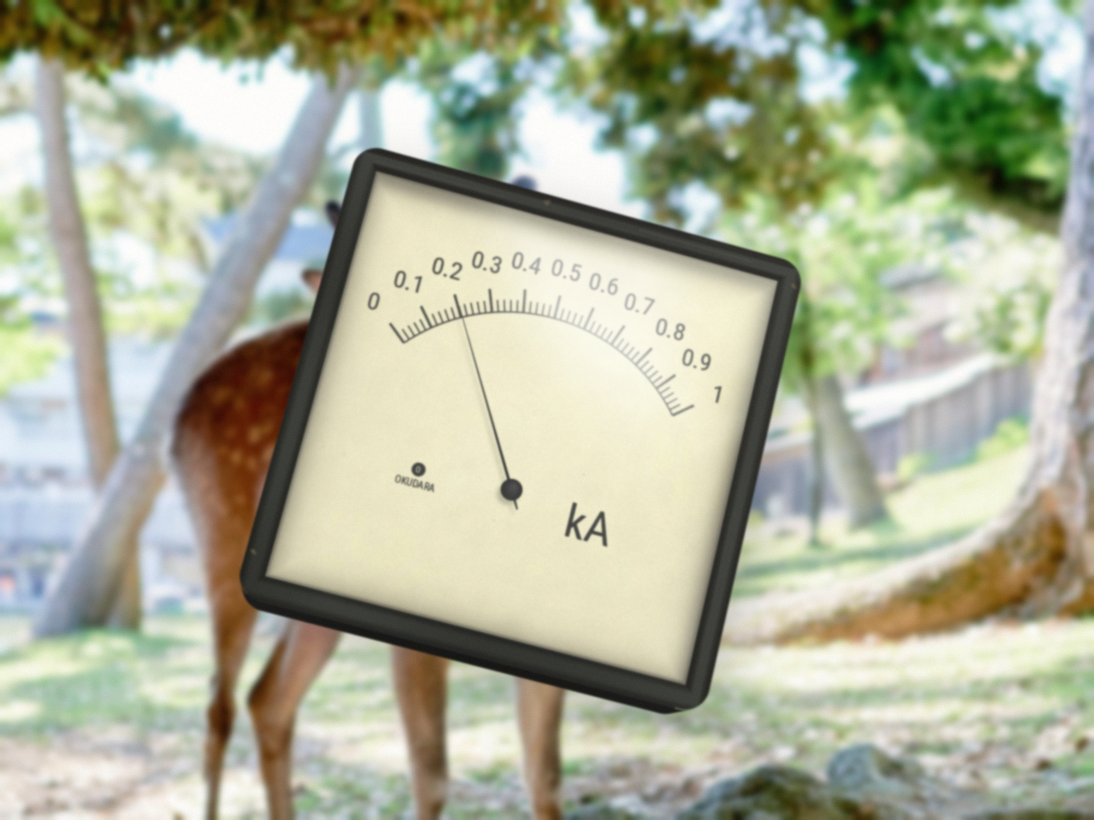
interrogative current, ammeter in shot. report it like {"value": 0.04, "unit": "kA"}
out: {"value": 0.2, "unit": "kA"}
